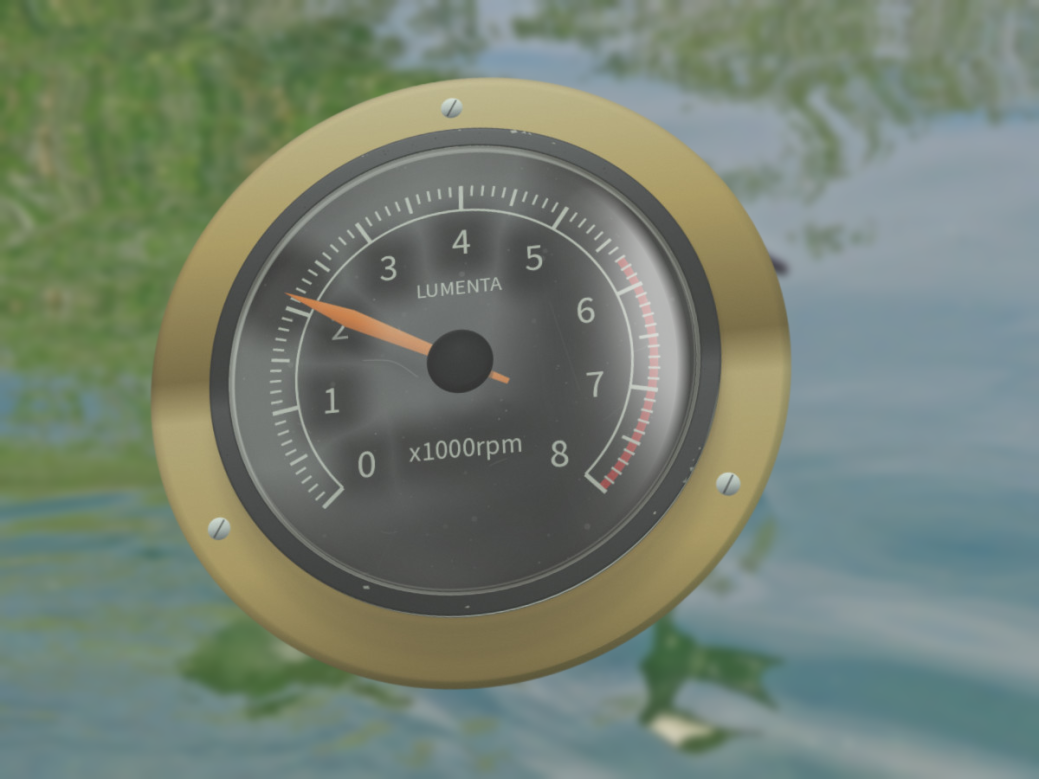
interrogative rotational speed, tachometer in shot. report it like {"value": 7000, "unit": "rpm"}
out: {"value": 2100, "unit": "rpm"}
